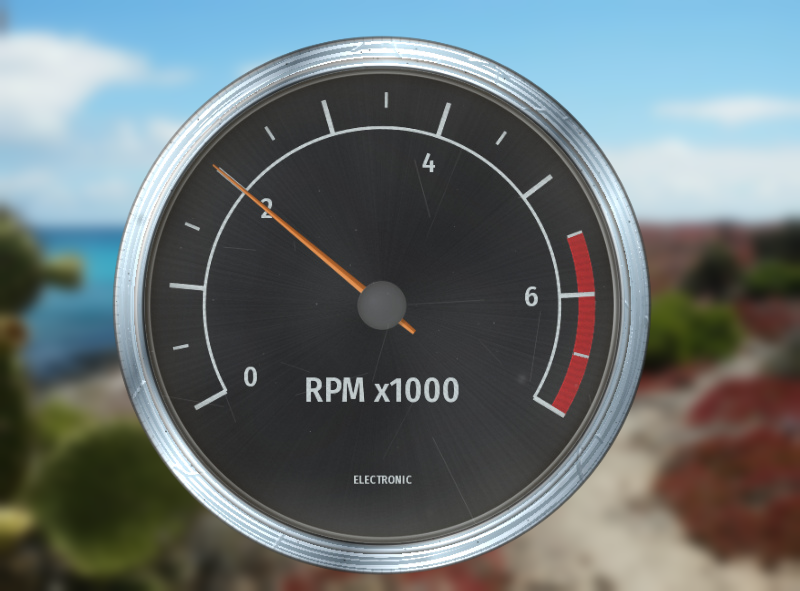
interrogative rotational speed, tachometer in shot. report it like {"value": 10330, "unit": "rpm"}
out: {"value": 2000, "unit": "rpm"}
